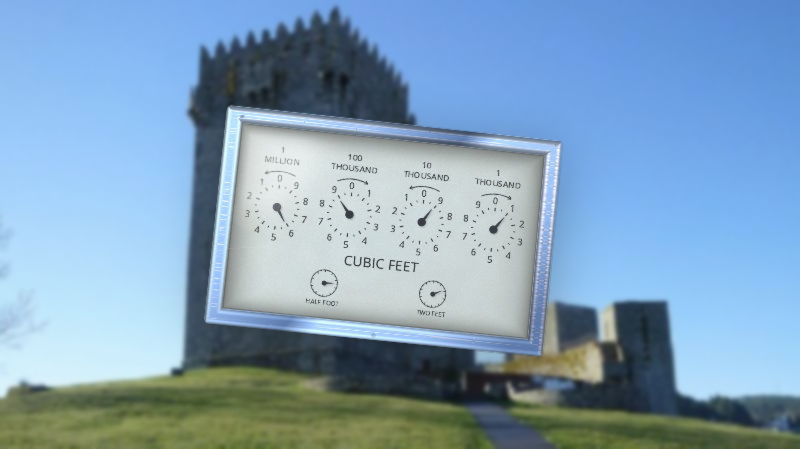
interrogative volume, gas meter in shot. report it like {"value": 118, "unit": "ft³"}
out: {"value": 589100, "unit": "ft³"}
